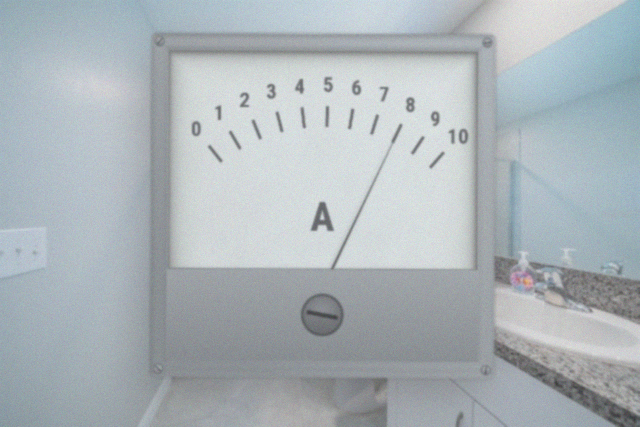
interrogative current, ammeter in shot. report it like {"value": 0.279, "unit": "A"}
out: {"value": 8, "unit": "A"}
